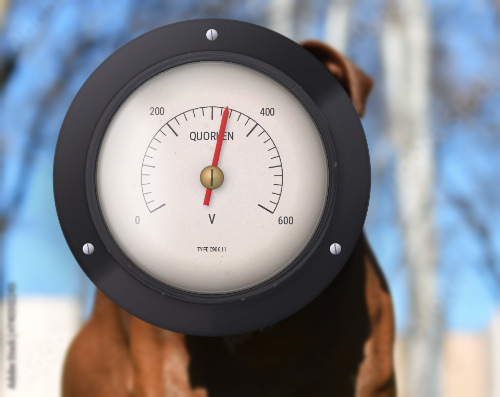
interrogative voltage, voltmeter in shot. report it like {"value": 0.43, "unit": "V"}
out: {"value": 330, "unit": "V"}
